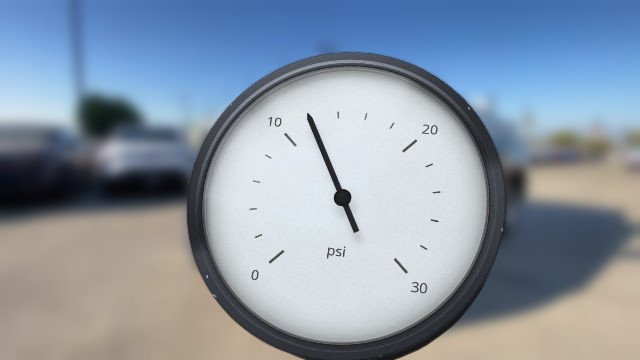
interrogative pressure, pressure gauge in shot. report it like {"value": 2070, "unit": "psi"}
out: {"value": 12, "unit": "psi"}
